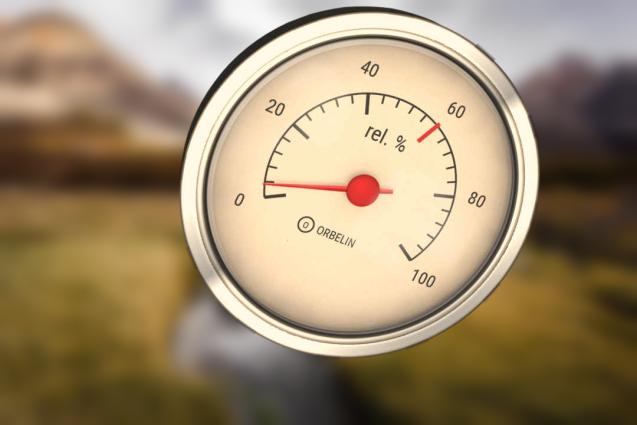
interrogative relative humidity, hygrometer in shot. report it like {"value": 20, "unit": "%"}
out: {"value": 4, "unit": "%"}
